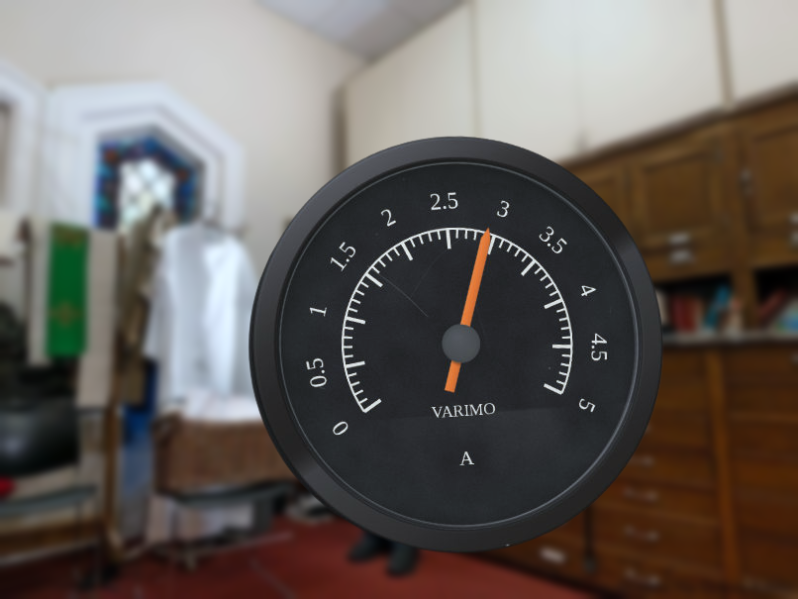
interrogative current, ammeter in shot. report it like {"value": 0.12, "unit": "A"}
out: {"value": 2.9, "unit": "A"}
